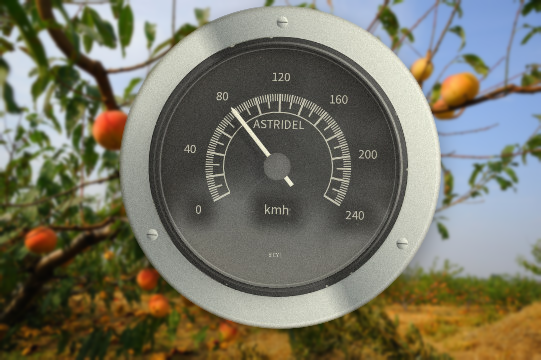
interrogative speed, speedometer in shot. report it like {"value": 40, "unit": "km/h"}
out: {"value": 80, "unit": "km/h"}
